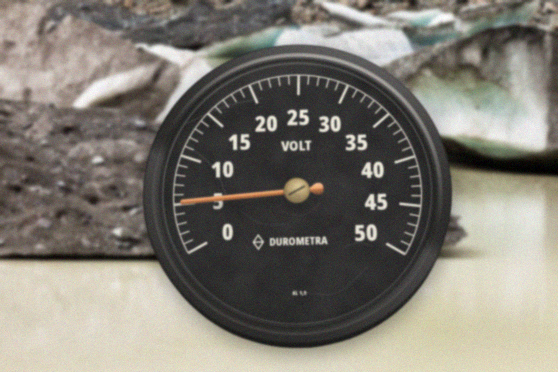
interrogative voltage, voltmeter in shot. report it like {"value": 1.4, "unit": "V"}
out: {"value": 5, "unit": "V"}
